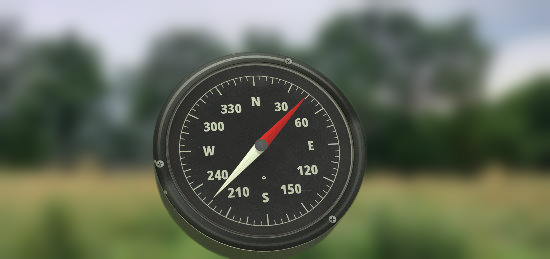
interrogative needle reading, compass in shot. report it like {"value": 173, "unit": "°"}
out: {"value": 45, "unit": "°"}
